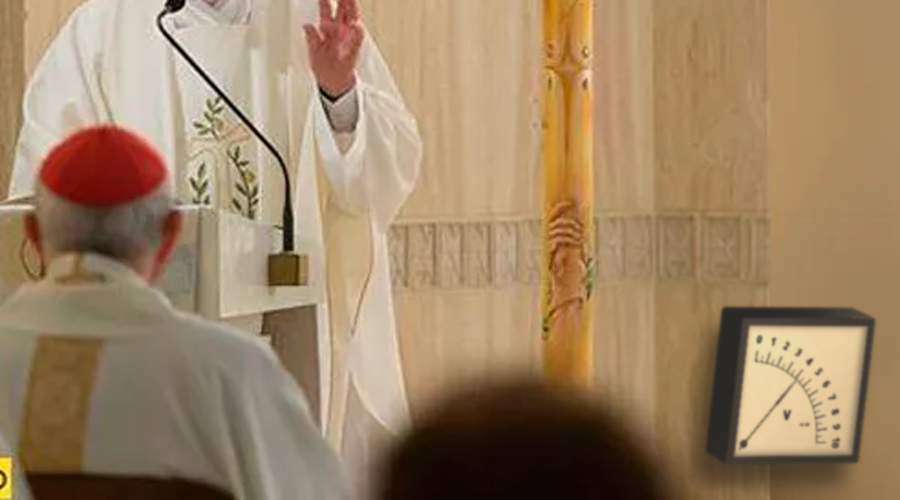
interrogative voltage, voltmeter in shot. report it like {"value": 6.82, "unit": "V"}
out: {"value": 4, "unit": "V"}
